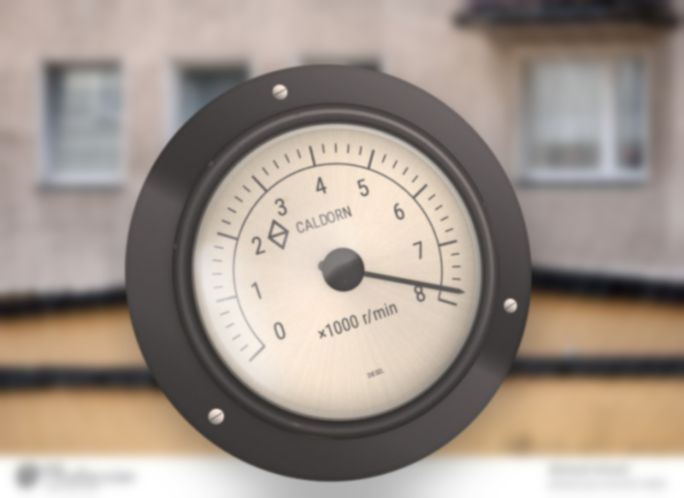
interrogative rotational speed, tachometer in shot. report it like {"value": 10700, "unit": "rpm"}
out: {"value": 7800, "unit": "rpm"}
